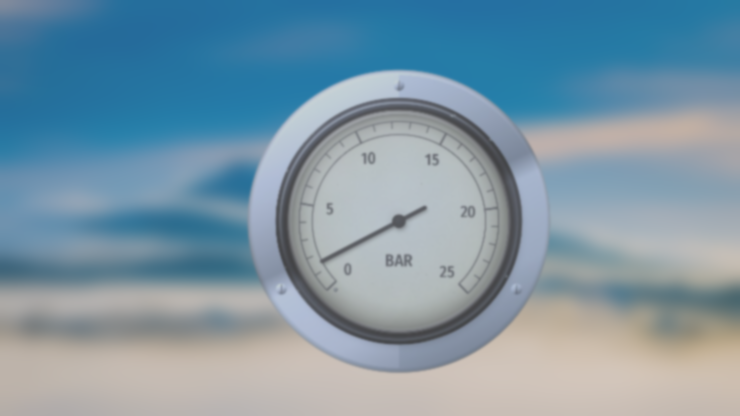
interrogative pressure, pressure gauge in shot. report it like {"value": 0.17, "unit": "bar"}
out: {"value": 1.5, "unit": "bar"}
